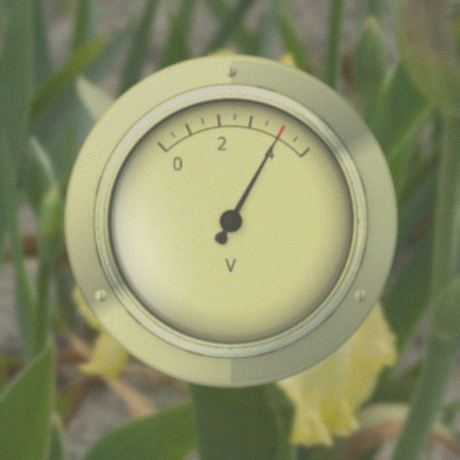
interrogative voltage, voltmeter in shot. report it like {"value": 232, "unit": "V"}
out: {"value": 4, "unit": "V"}
